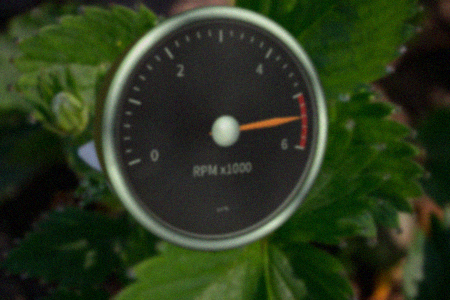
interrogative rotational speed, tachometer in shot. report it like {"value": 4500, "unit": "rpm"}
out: {"value": 5400, "unit": "rpm"}
